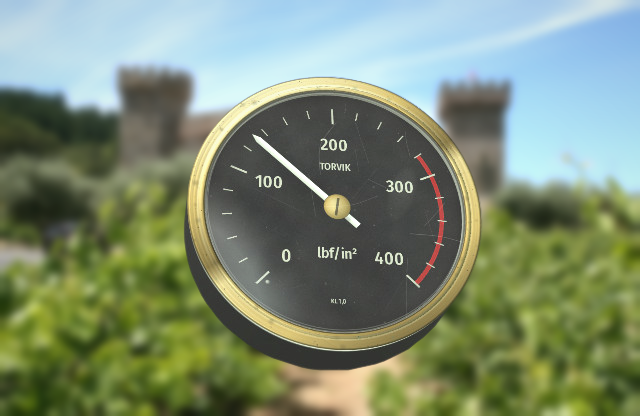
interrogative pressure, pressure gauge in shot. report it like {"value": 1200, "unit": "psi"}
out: {"value": 130, "unit": "psi"}
